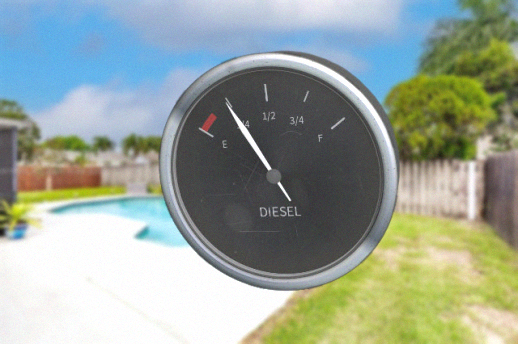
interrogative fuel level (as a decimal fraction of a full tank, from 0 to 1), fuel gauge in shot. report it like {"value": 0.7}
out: {"value": 0.25}
